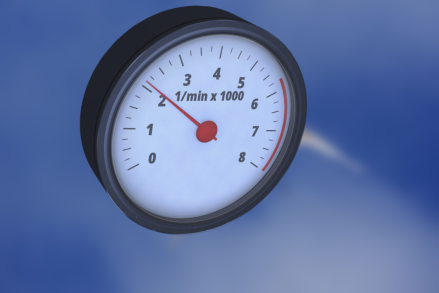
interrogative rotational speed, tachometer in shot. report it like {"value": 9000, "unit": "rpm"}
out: {"value": 2125, "unit": "rpm"}
